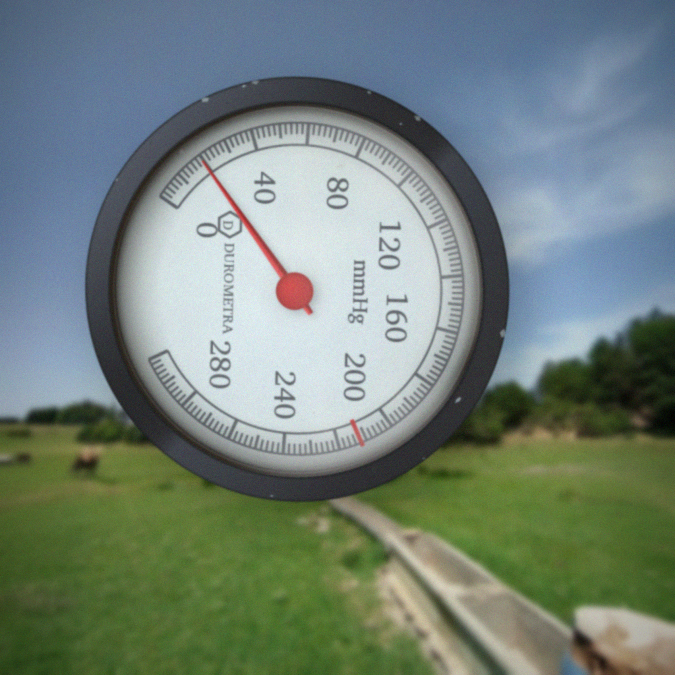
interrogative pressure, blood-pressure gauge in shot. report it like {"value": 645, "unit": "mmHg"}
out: {"value": 20, "unit": "mmHg"}
